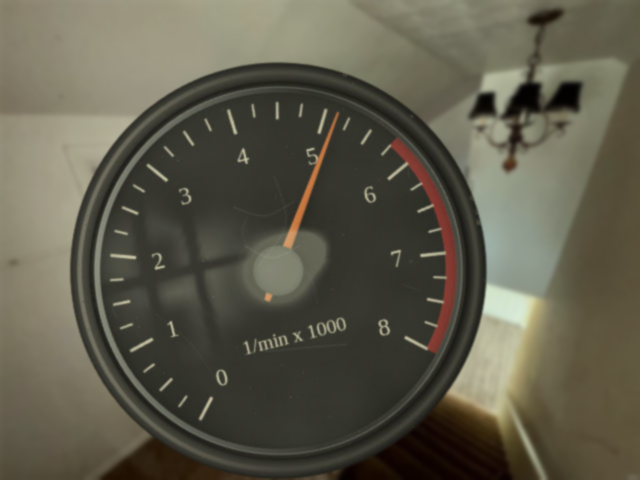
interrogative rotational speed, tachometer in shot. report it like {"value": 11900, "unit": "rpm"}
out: {"value": 5125, "unit": "rpm"}
